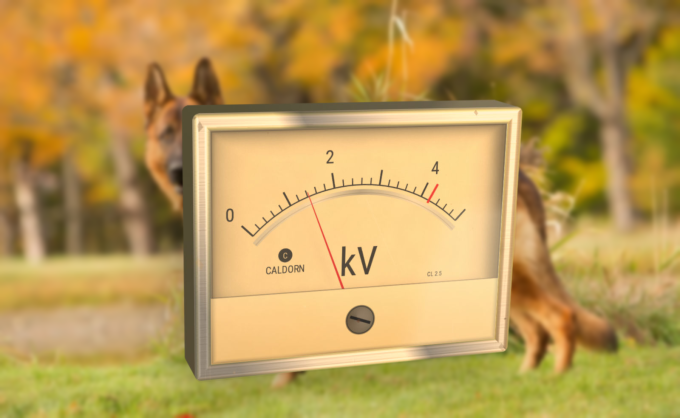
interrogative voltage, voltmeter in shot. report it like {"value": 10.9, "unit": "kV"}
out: {"value": 1.4, "unit": "kV"}
